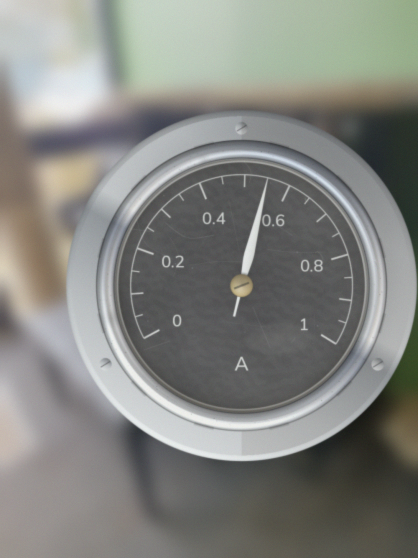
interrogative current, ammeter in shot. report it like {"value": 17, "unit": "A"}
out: {"value": 0.55, "unit": "A"}
